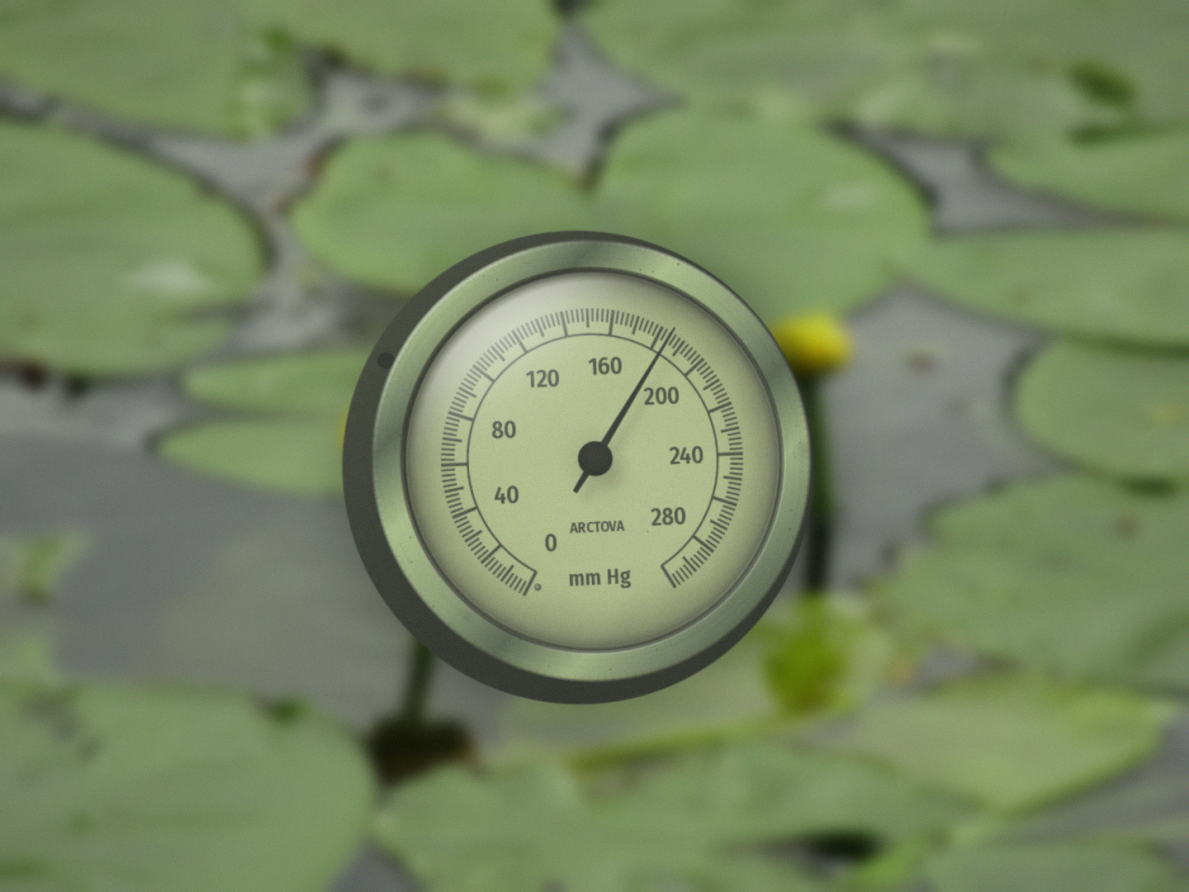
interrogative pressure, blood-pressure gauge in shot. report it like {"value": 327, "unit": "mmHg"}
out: {"value": 184, "unit": "mmHg"}
